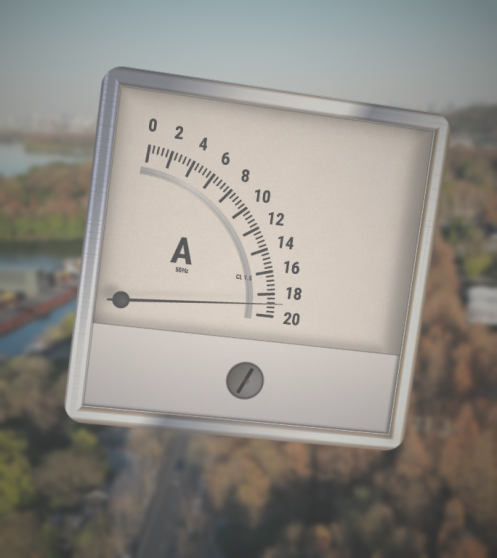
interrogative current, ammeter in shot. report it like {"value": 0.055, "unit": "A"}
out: {"value": 18.8, "unit": "A"}
